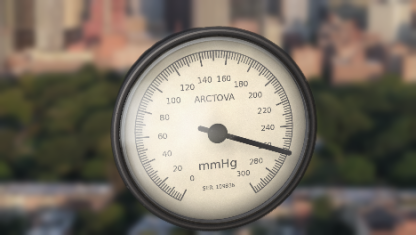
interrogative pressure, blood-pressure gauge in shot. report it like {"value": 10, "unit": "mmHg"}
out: {"value": 260, "unit": "mmHg"}
